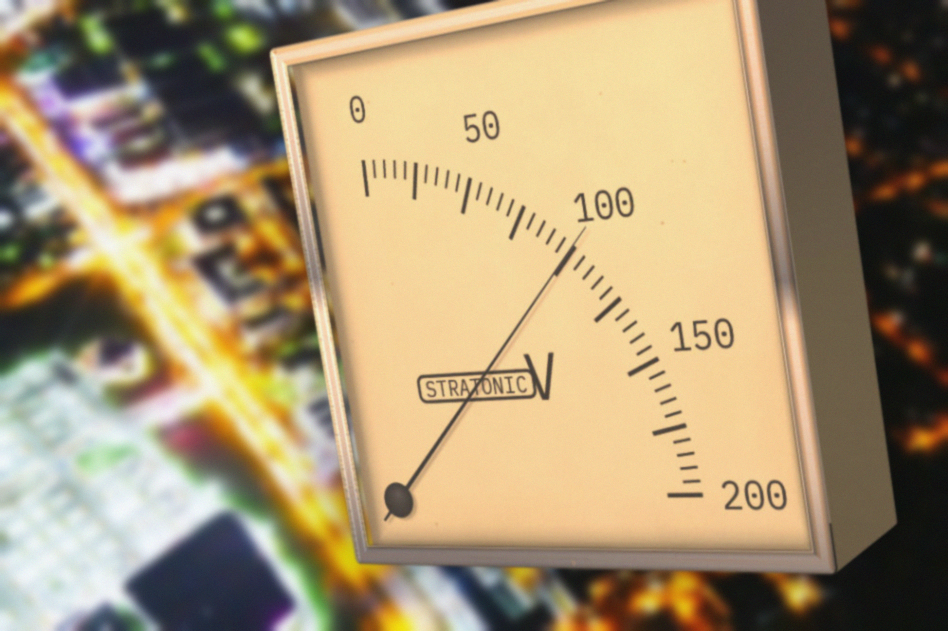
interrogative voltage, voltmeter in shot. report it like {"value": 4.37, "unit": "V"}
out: {"value": 100, "unit": "V"}
